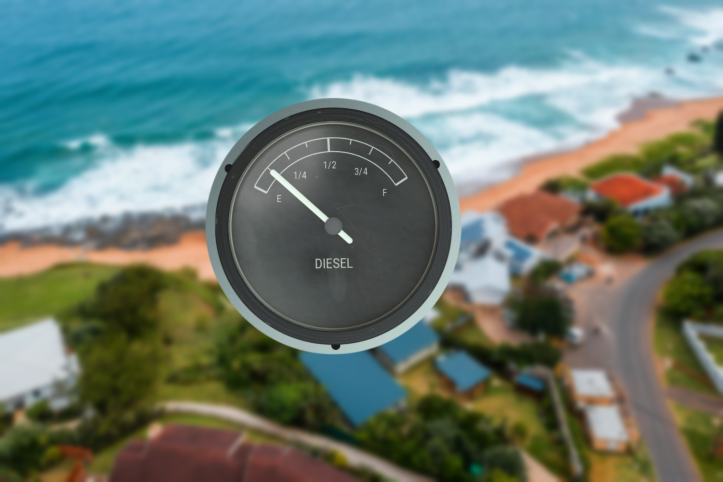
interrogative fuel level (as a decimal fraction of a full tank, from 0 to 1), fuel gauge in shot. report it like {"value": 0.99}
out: {"value": 0.125}
